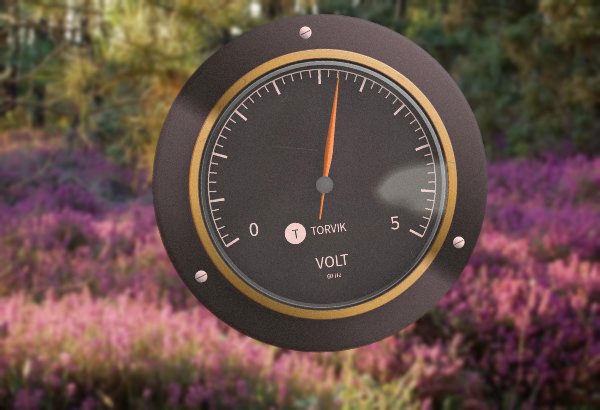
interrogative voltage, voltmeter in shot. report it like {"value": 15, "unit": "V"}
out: {"value": 2.7, "unit": "V"}
